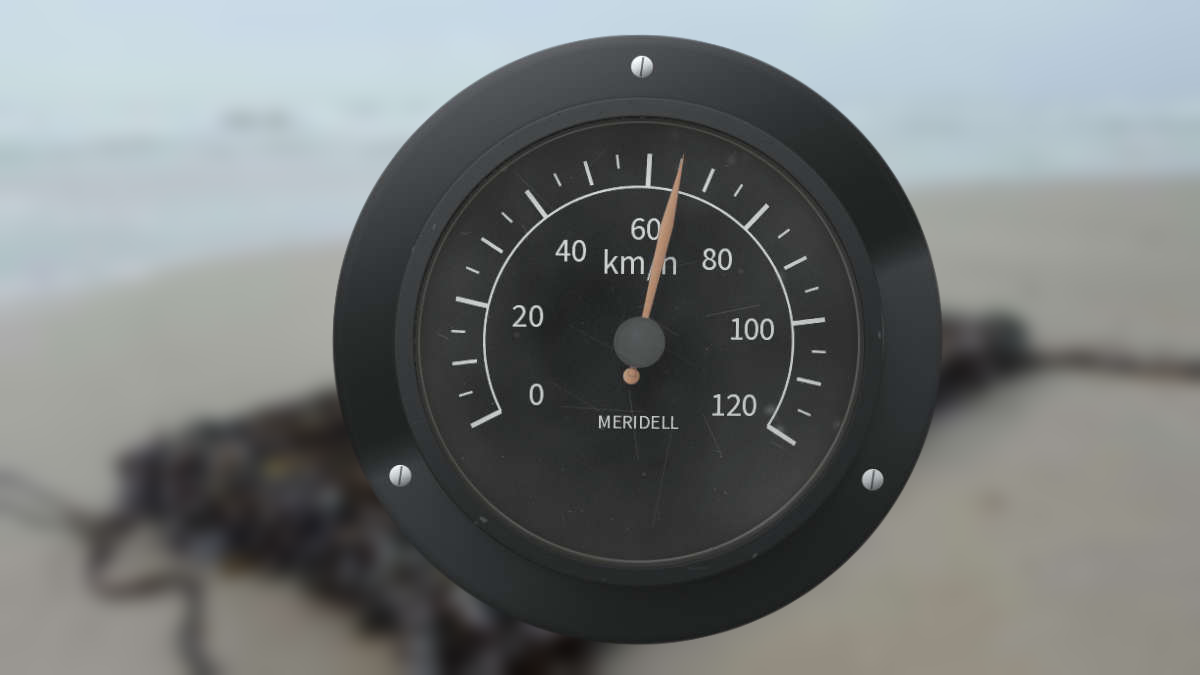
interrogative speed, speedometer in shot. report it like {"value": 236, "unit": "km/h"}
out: {"value": 65, "unit": "km/h"}
